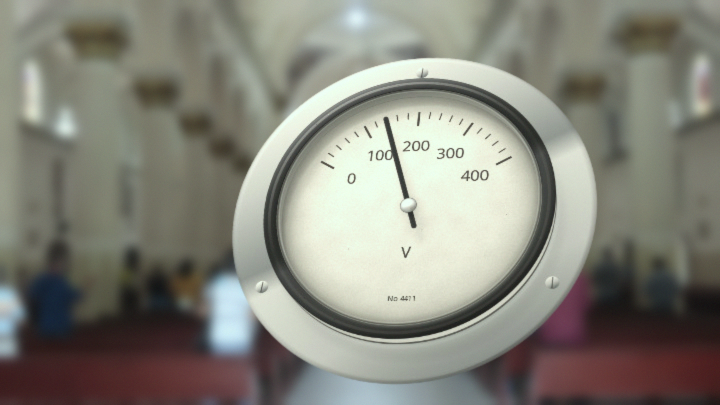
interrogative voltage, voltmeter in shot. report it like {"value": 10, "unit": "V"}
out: {"value": 140, "unit": "V"}
